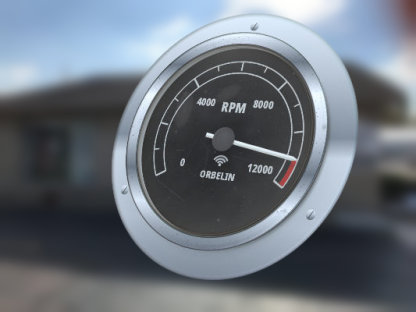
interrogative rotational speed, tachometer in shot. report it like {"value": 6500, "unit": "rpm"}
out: {"value": 11000, "unit": "rpm"}
